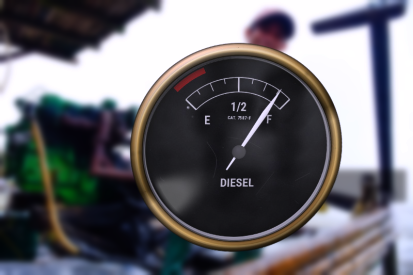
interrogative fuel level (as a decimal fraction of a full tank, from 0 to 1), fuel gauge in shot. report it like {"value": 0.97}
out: {"value": 0.875}
